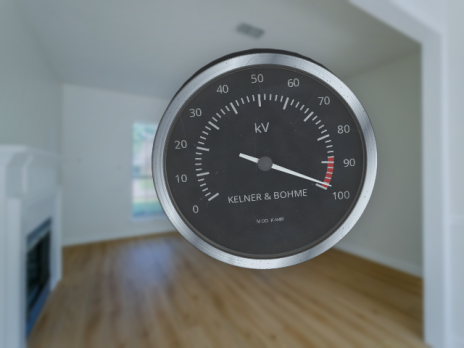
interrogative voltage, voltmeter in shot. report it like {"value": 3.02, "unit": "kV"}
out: {"value": 98, "unit": "kV"}
